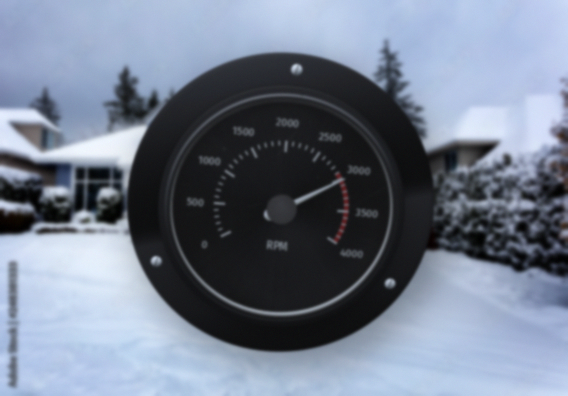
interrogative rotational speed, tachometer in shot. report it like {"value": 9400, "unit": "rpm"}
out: {"value": 3000, "unit": "rpm"}
